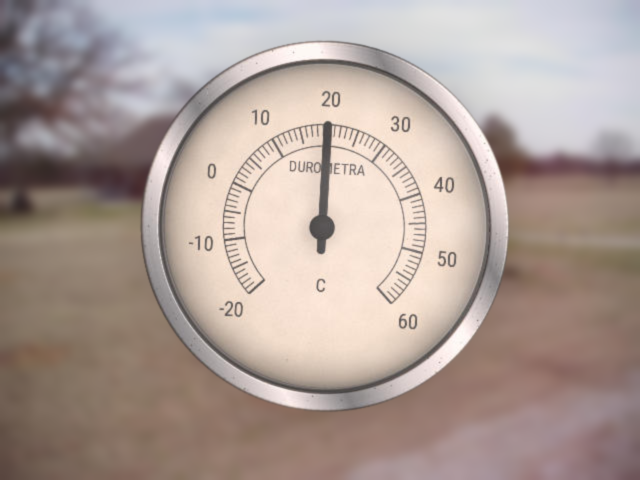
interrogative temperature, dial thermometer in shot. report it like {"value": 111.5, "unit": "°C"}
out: {"value": 20, "unit": "°C"}
